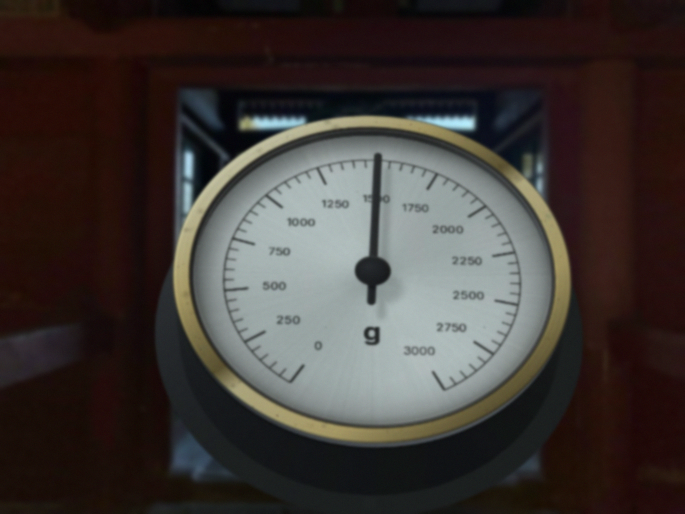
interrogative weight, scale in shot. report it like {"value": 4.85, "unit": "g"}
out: {"value": 1500, "unit": "g"}
